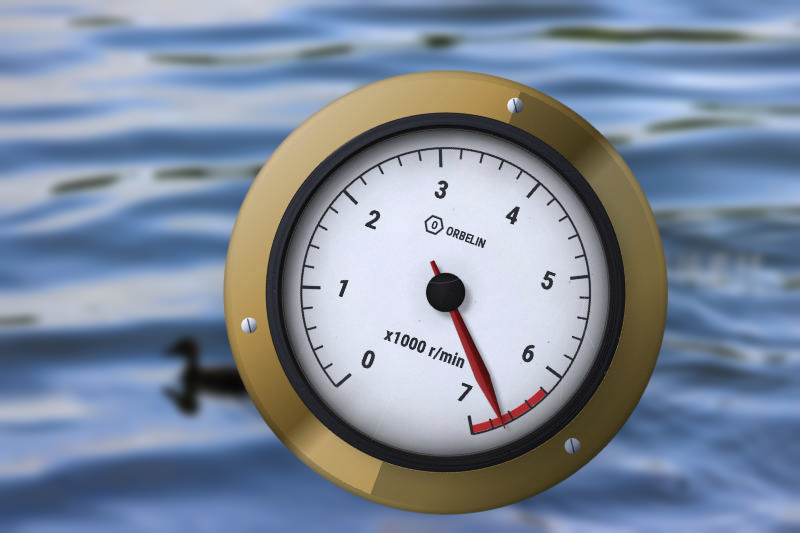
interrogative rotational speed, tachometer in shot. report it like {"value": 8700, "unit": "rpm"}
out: {"value": 6700, "unit": "rpm"}
